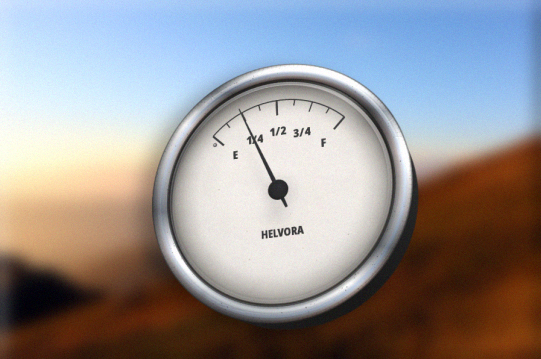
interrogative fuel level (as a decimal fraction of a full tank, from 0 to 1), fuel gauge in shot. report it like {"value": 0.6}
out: {"value": 0.25}
